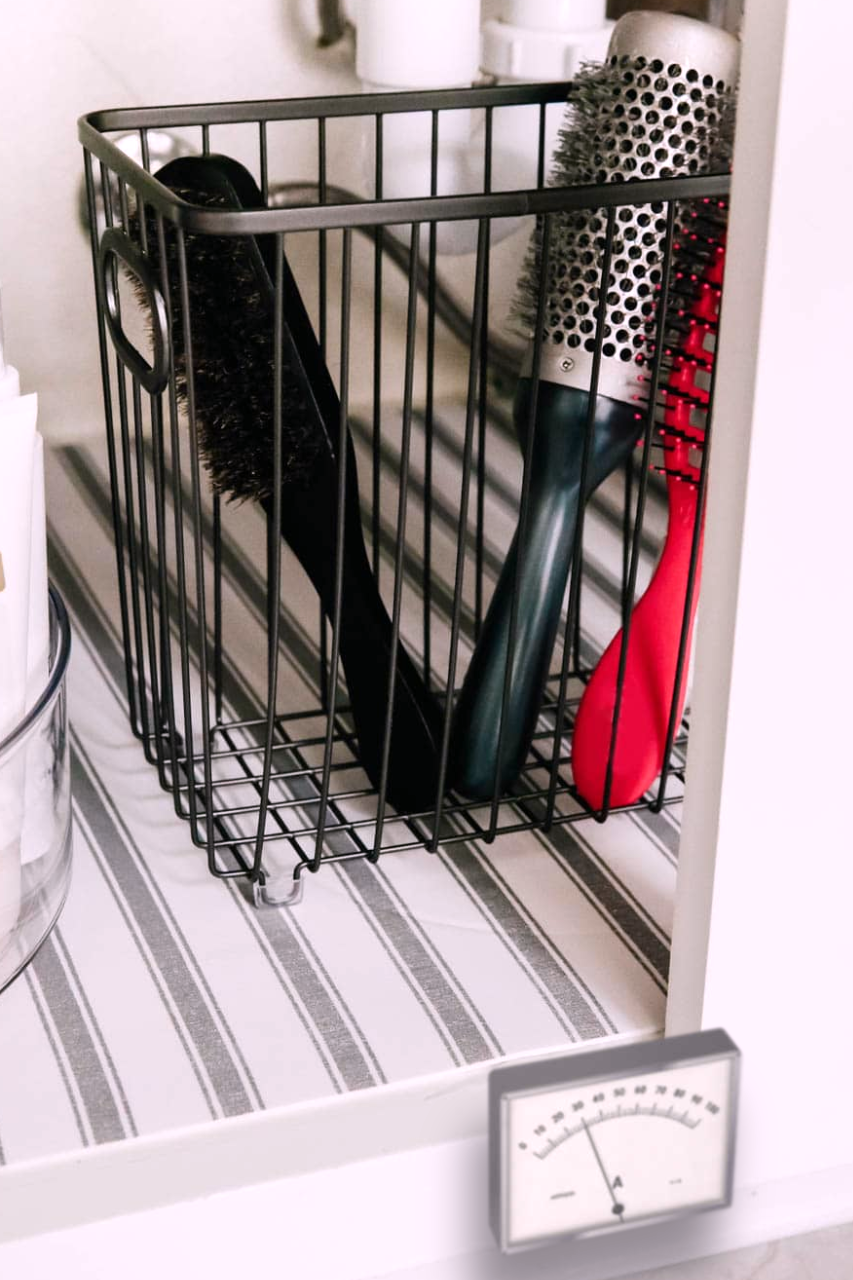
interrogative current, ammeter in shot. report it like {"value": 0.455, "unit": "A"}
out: {"value": 30, "unit": "A"}
